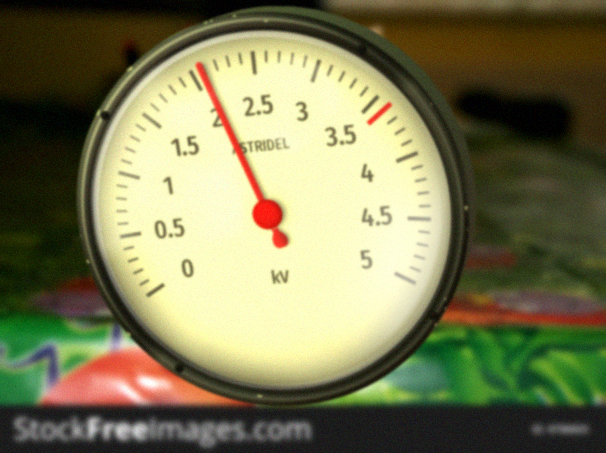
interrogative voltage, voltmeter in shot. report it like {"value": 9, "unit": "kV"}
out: {"value": 2.1, "unit": "kV"}
